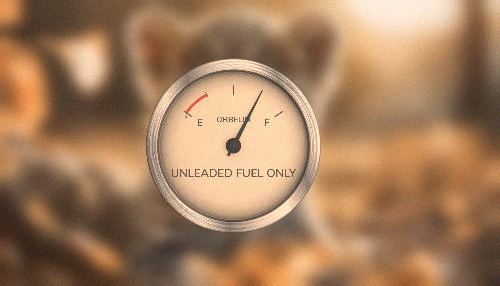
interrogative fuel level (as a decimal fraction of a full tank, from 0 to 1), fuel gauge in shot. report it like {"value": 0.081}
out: {"value": 0.75}
